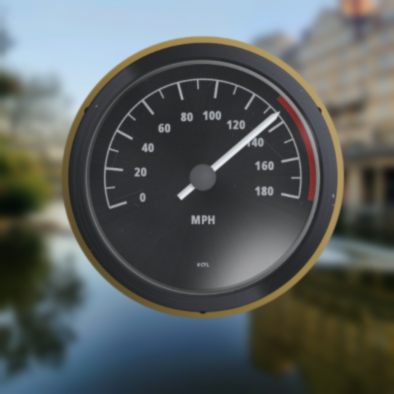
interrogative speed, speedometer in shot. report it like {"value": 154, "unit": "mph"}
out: {"value": 135, "unit": "mph"}
